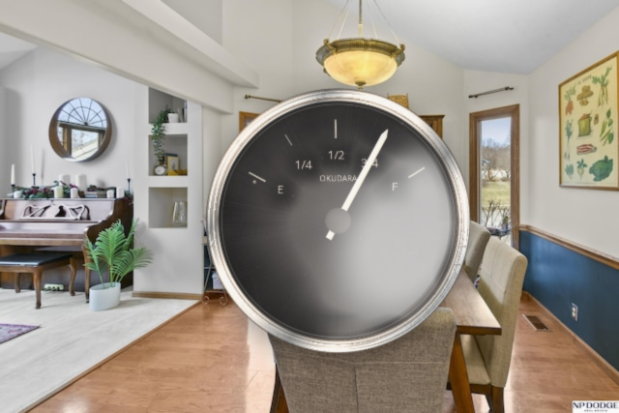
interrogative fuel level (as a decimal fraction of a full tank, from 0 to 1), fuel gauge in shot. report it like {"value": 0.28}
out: {"value": 0.75}
